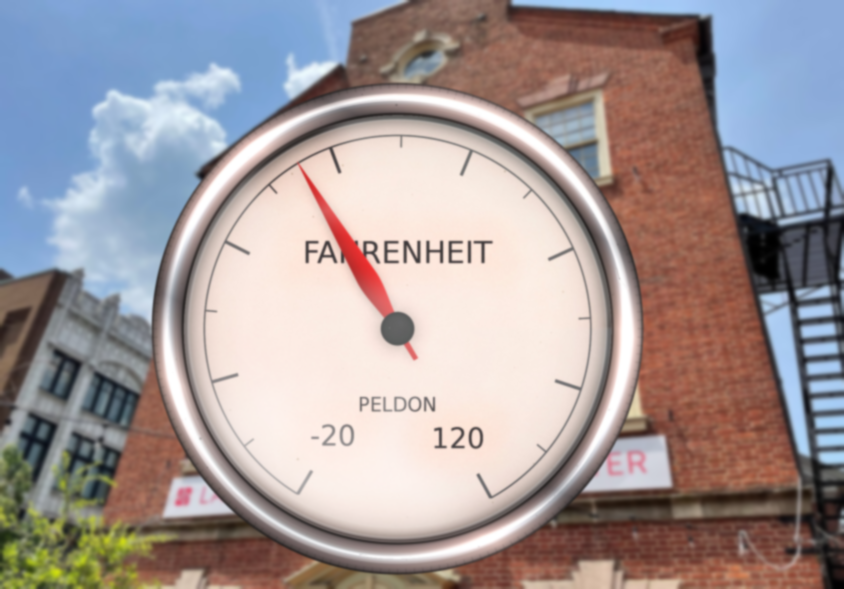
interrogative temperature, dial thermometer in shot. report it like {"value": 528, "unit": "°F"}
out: {"value": 35, "unit": "°F"}
